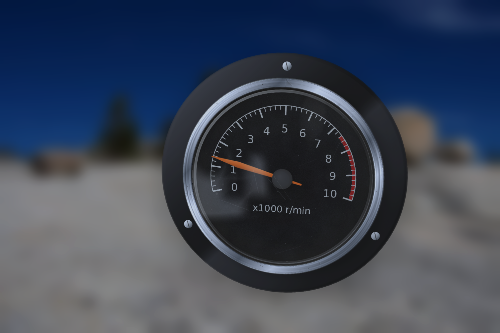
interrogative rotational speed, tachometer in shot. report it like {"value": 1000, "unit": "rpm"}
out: {"value": 1400, "unit": "rpm"}
